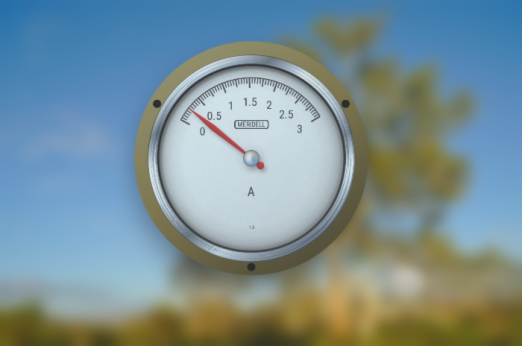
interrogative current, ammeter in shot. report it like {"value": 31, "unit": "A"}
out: {"value": 0.25, "unit": "A"}
